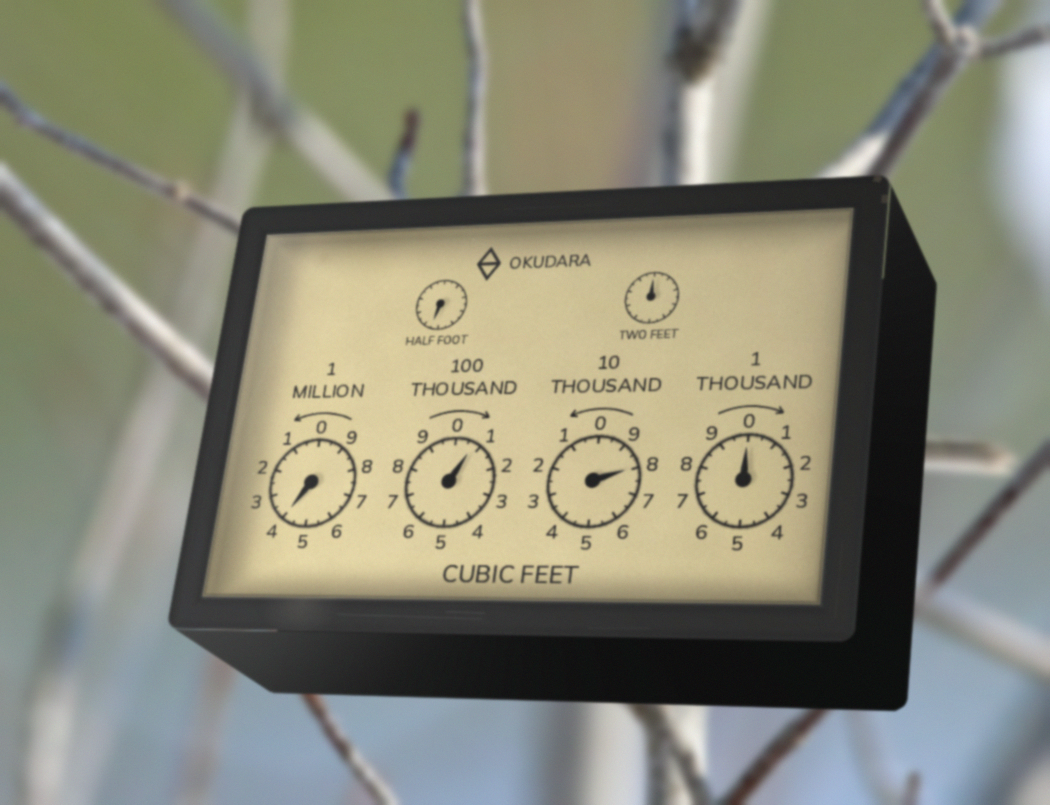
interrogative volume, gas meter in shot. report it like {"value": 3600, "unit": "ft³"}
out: {"value": 408000, "unit": "ft³"}
